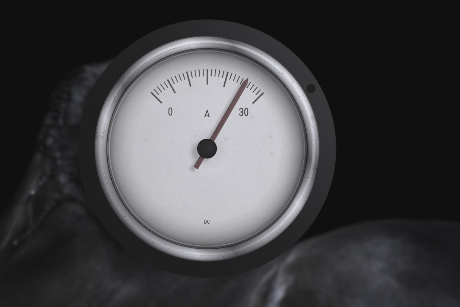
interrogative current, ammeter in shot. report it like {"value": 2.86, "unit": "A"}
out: {"value": 25, "unit": "A"}
